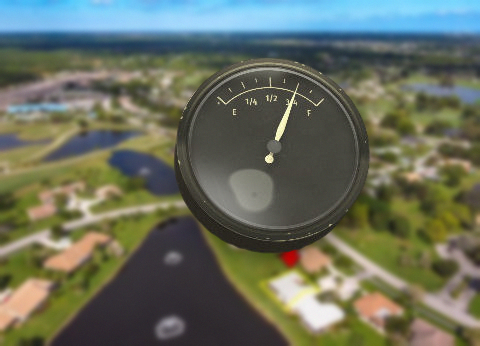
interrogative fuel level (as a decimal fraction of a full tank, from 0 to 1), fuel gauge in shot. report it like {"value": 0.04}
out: {"value": 0.75}
